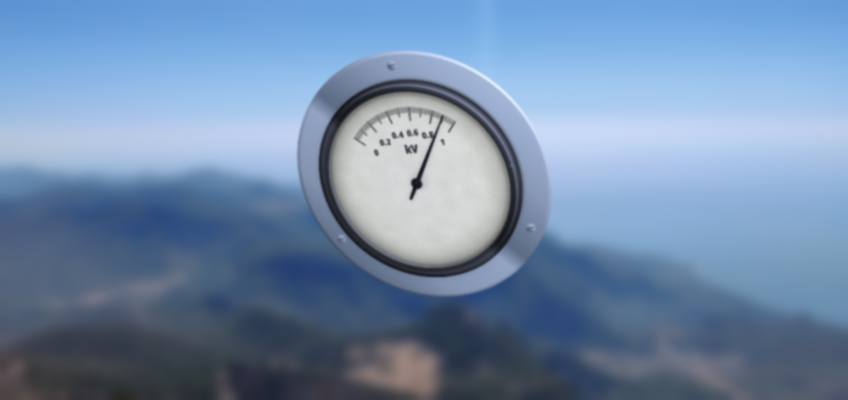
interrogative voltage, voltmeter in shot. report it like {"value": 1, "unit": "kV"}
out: {"value": 0.9, "unit": "kV"}
